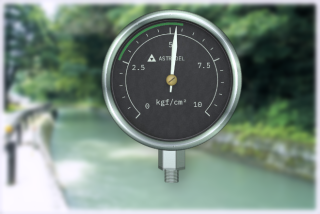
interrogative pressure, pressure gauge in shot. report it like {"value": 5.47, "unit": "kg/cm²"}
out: {"value": 5.25, "unit": "kg/cm²"}
